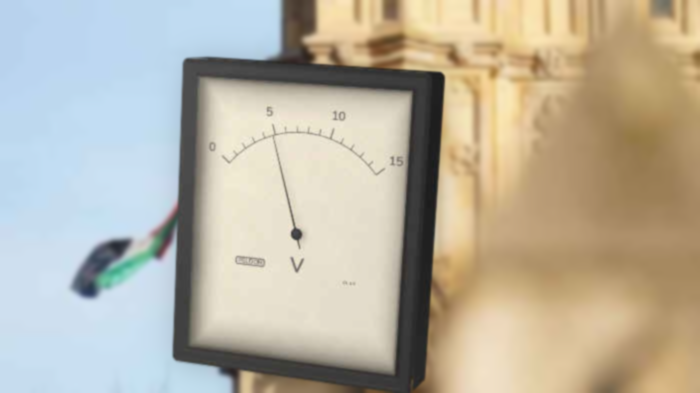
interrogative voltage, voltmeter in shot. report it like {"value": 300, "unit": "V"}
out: {"value": 5, "unit": "V"}
